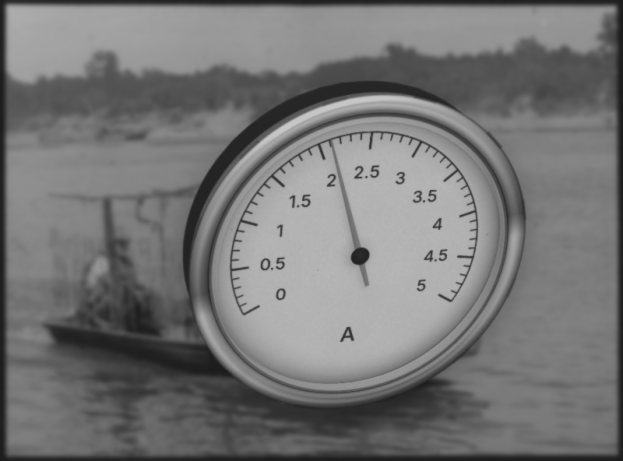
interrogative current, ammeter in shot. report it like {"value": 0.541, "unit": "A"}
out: {"value": 2.1, "unit": "A"}
